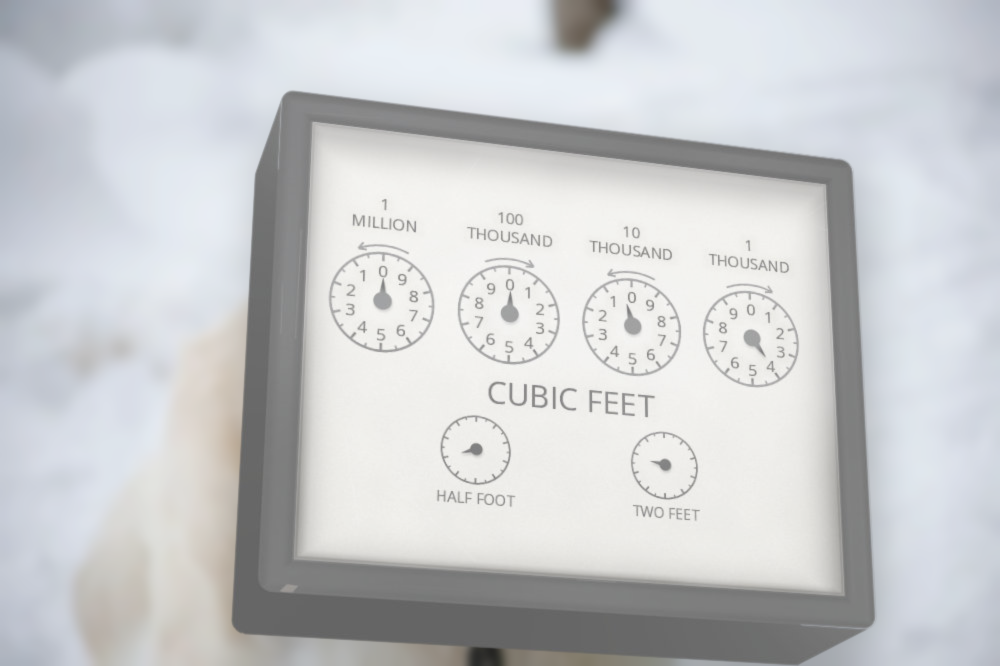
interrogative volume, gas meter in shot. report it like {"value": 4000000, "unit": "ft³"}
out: {"value": 400, "unit": "ft³"}
